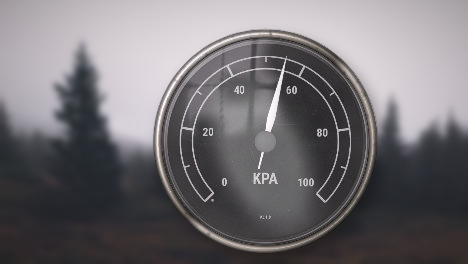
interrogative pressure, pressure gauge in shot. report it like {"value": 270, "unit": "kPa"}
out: {"value": 55, "unit": "kPa"}
